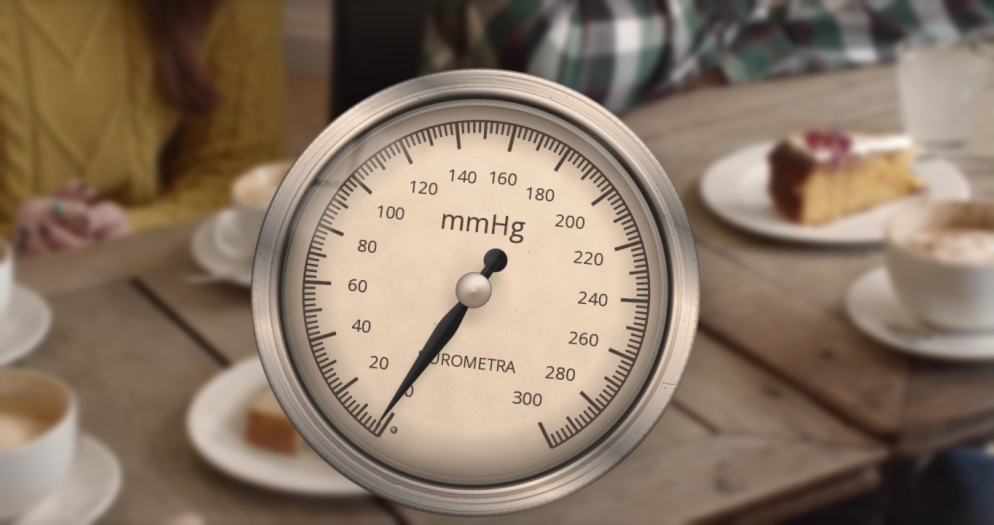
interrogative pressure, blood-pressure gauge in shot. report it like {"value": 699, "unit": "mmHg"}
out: {"value": 2, "unit": "mmHg"}
